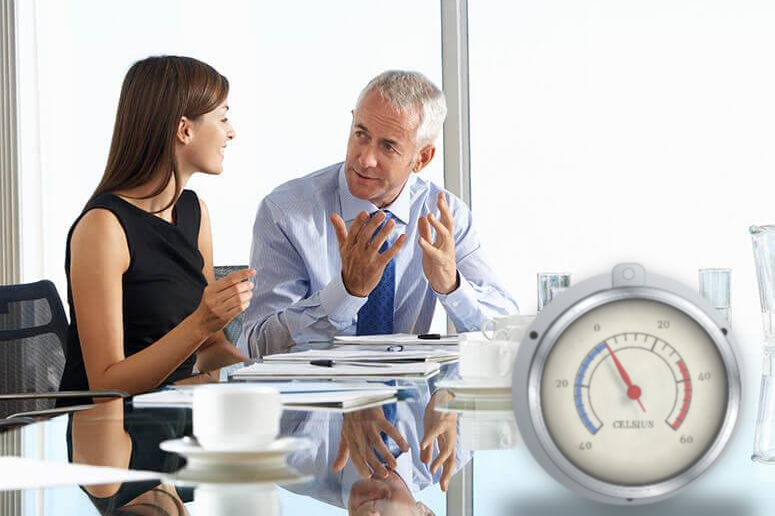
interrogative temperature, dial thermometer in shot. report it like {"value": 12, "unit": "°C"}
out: {"value": 0, "unit": "°C"}
